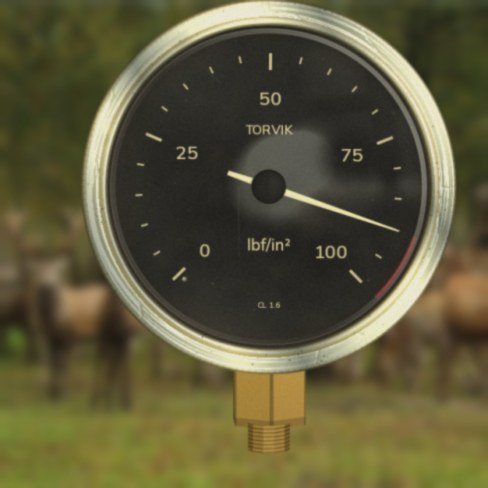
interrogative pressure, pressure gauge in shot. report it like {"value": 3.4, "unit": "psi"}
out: {"value": 90, "unit": "psi"}
